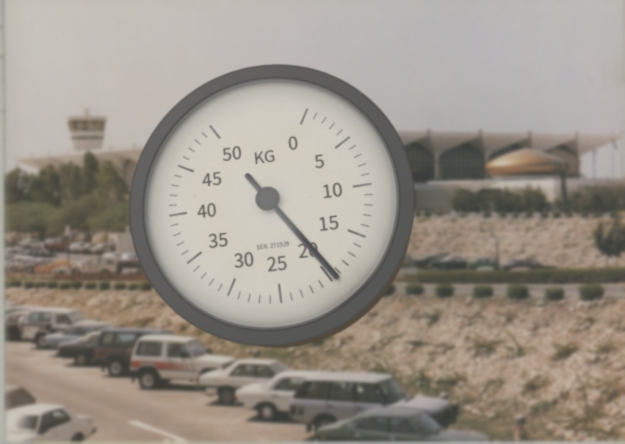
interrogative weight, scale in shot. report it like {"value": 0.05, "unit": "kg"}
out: {"value": 19.5, "unit": "kg"}
